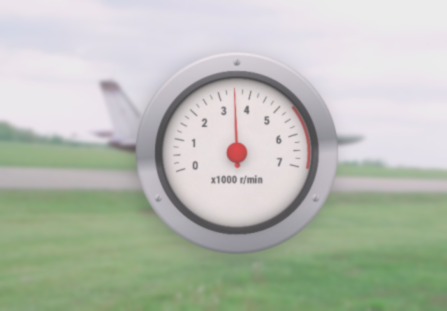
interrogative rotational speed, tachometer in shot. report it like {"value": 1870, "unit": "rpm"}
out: {"value": 3500, "unit": "rpm"}
